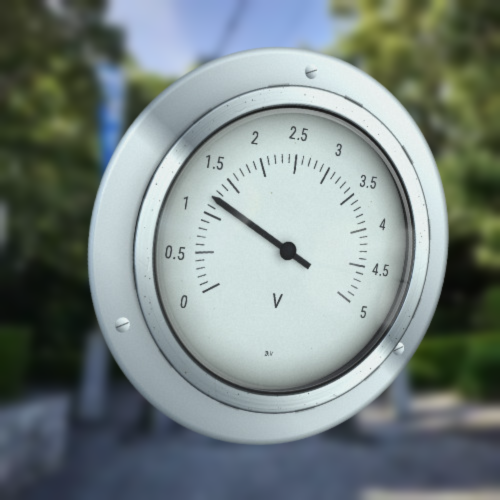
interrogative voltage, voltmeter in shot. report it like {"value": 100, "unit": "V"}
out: {"value": 1.2, "unit": "V"}
